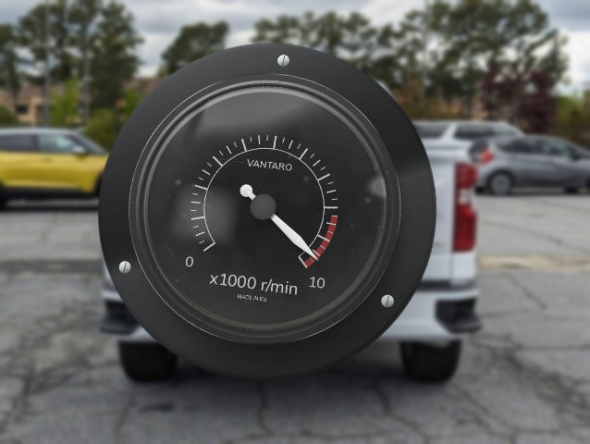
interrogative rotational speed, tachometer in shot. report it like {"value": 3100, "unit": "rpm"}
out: {"value": 9625, "unit": "rpm"}
